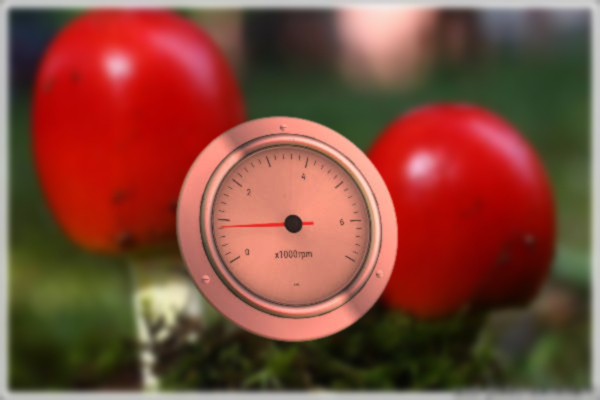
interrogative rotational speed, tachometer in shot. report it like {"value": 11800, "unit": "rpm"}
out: {"value": 800, "unit": "rpm"}
